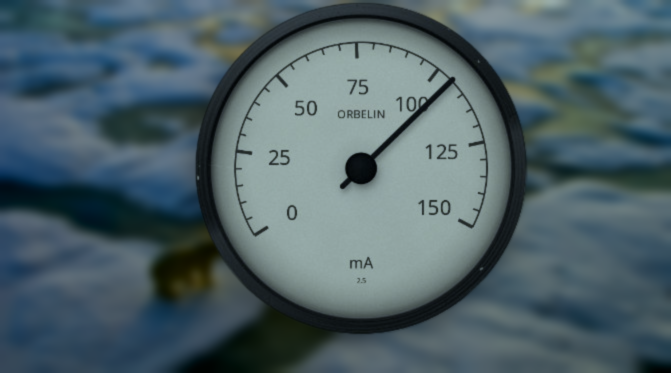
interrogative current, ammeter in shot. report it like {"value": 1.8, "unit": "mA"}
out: {"value": 105, "unit": "mA"}
